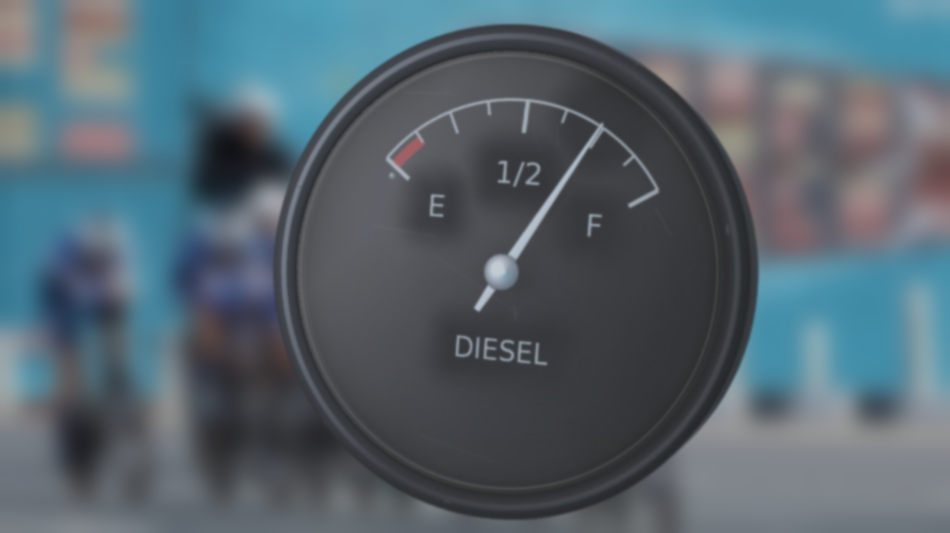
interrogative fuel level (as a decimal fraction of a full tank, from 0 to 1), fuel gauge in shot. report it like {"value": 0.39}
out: {"value": 0.75}
